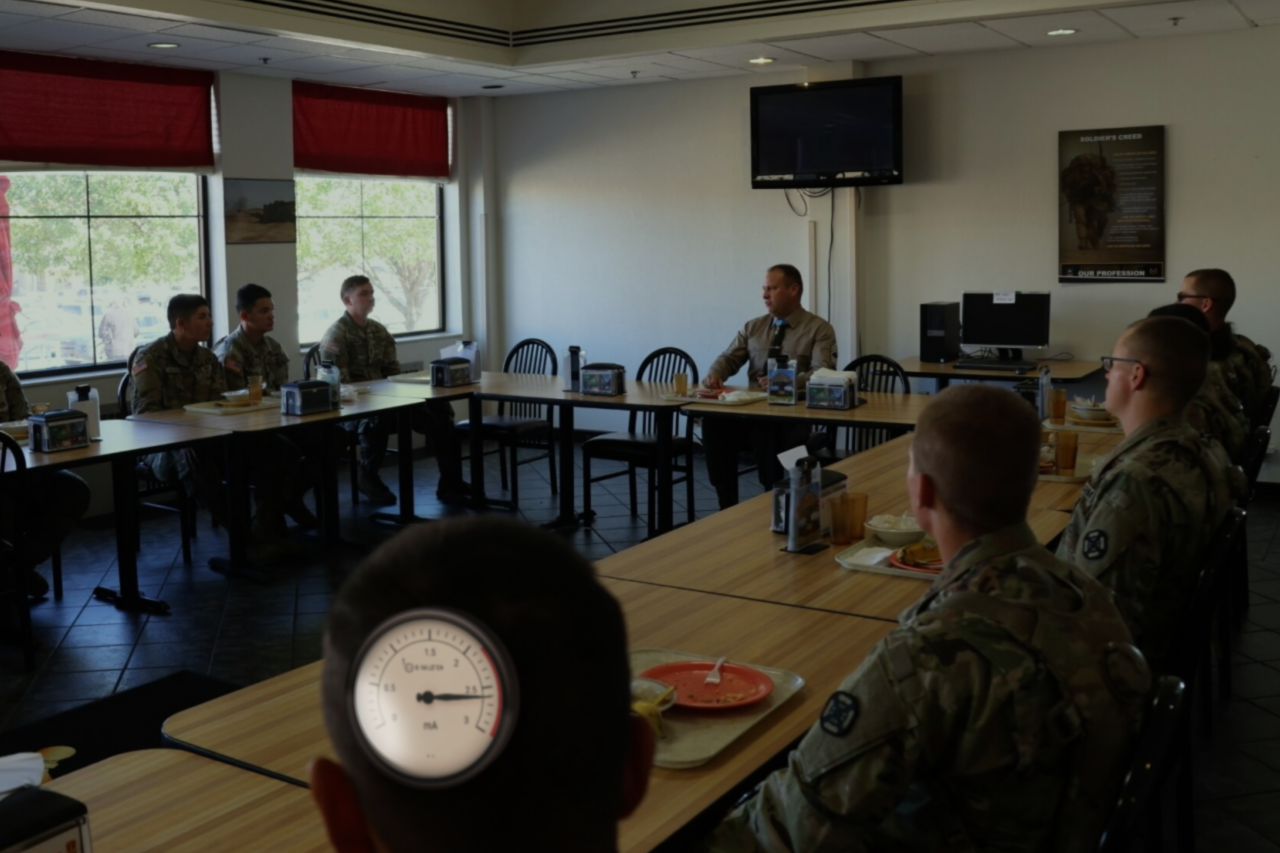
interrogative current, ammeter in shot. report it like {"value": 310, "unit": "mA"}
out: {"value": 2.6, "unit": "mA"}
